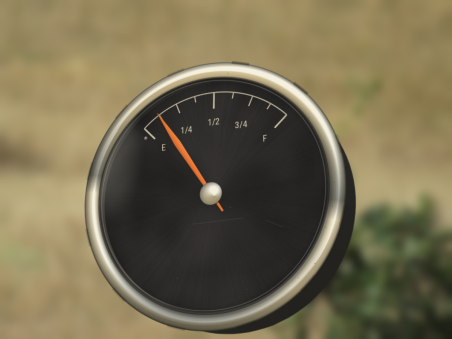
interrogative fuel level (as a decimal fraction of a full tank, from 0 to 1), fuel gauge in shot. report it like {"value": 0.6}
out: {"value": 0.125}
